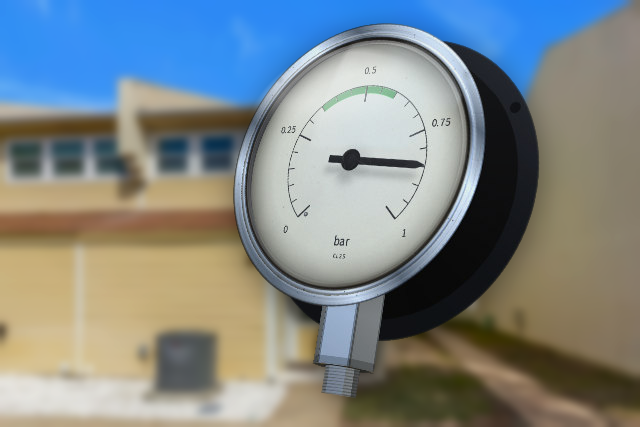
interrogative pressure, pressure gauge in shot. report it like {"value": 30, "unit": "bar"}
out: {"value": 0.85, "unit": "bar"}
